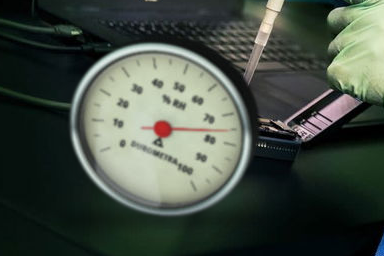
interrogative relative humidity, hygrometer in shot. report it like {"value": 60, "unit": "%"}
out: {"value": 75, "unit": "%"}
